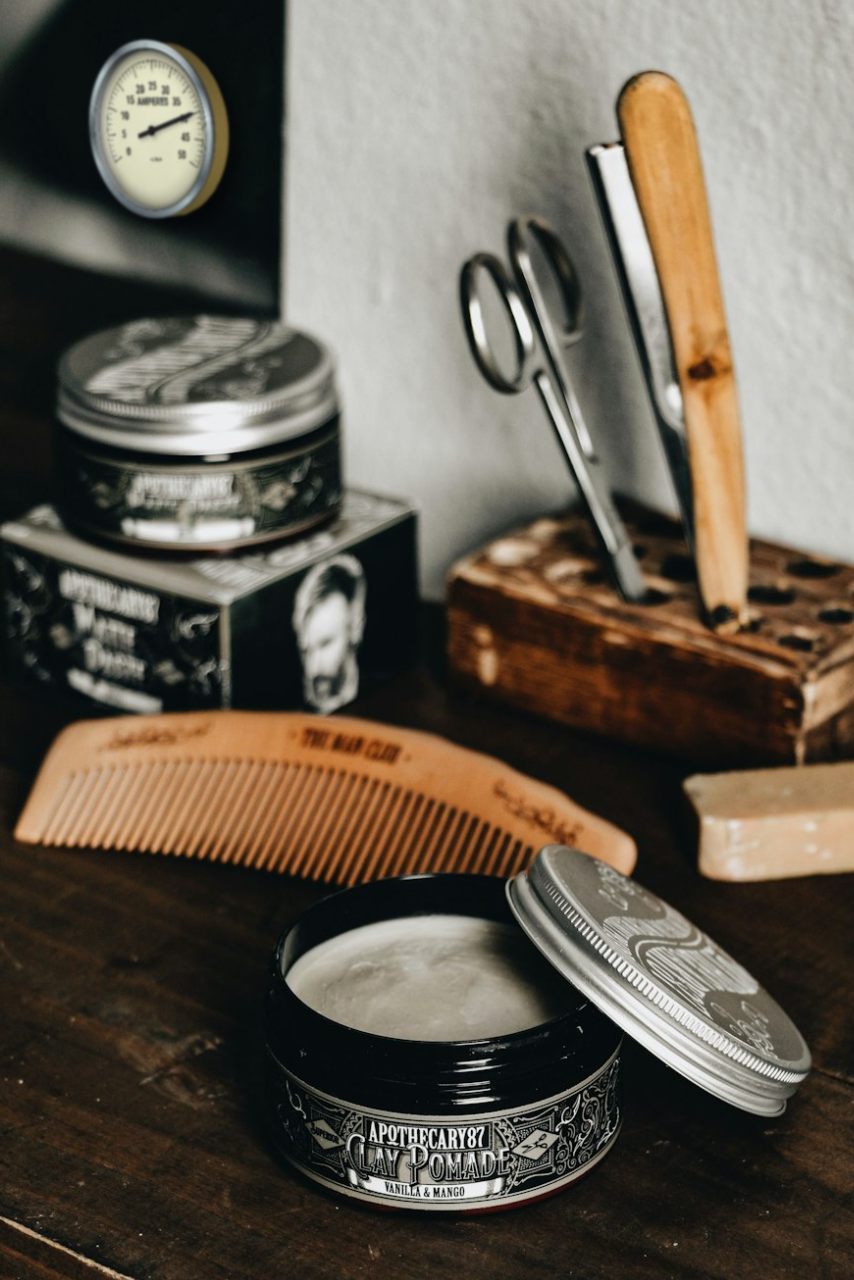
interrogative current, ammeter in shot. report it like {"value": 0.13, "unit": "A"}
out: {"value": 40, "unit": "A"}
